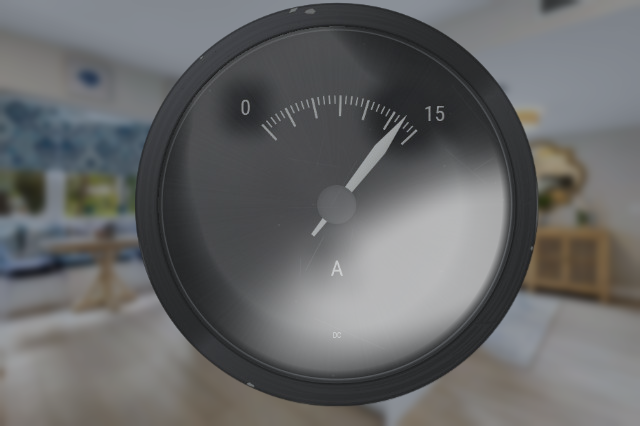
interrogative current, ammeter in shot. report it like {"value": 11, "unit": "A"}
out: {"value": 13.5, "unit": "A"}
